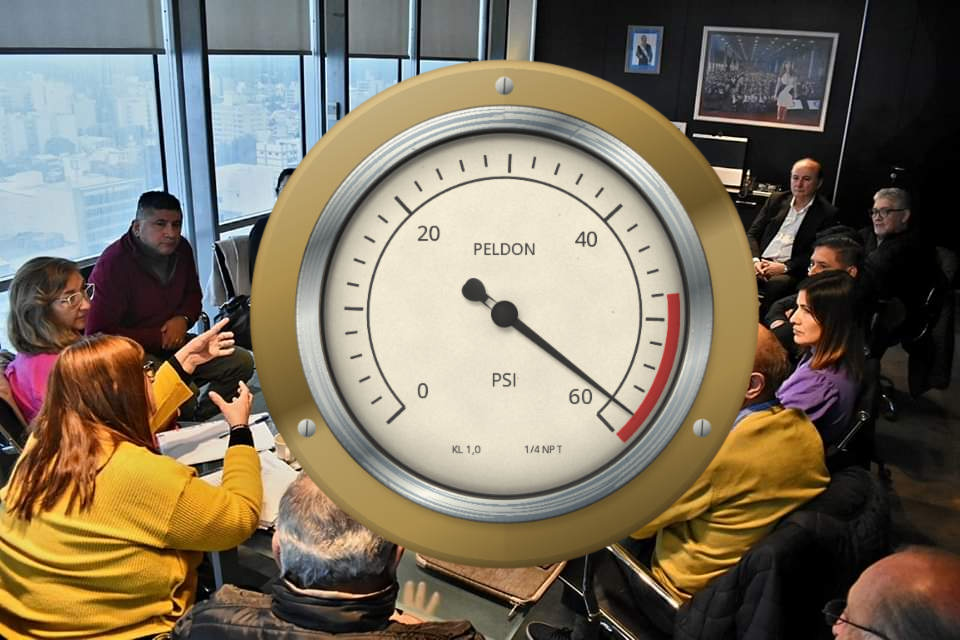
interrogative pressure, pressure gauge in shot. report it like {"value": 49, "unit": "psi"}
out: {"value": 58, "unit": "psi"}
